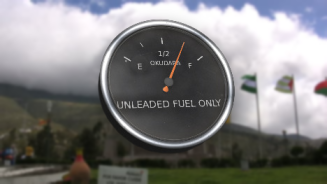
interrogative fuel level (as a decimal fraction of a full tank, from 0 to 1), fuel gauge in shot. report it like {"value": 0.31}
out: {"value": 0.75}
